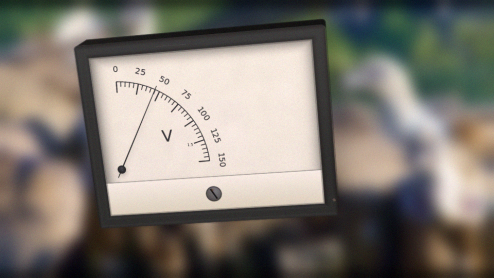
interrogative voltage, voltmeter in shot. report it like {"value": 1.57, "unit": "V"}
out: {"value": 45, "unit": "V"}
